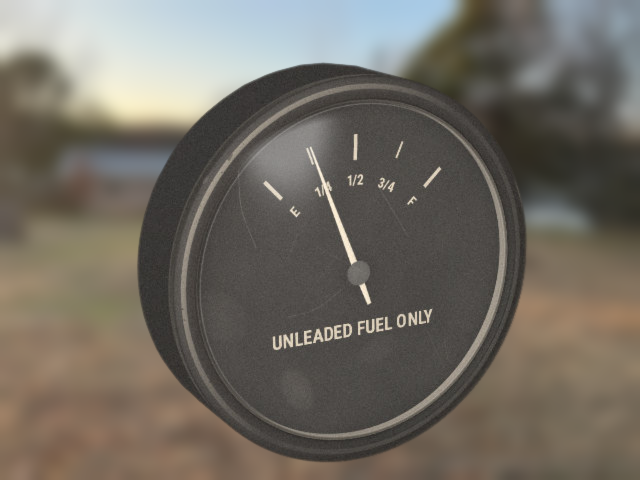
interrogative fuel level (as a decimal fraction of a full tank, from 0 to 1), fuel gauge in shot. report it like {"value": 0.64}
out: {"value": 0.25}
